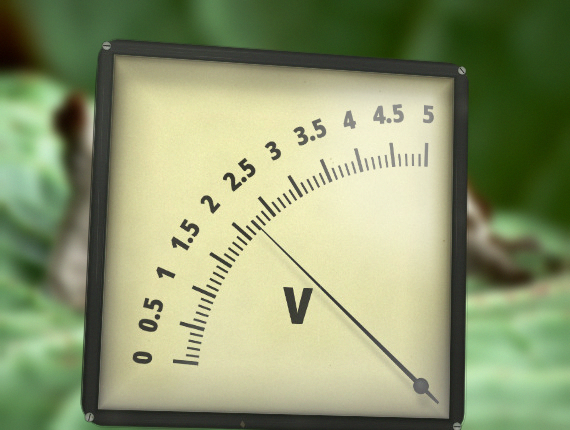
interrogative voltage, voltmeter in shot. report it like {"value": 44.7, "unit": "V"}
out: {"value": 2.2, "unit": "V"}
